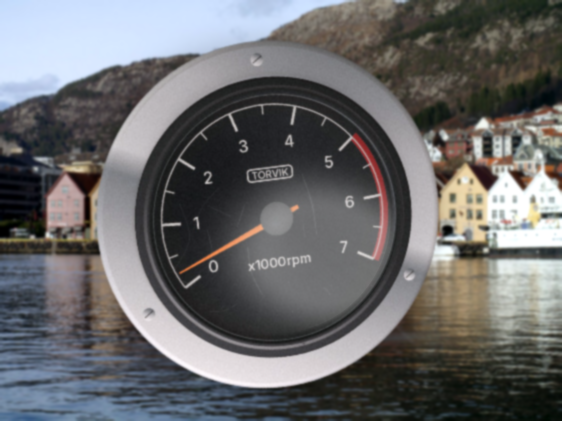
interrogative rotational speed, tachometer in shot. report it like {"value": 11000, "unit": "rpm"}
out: {"value": 250, "unit": "rpm"}
